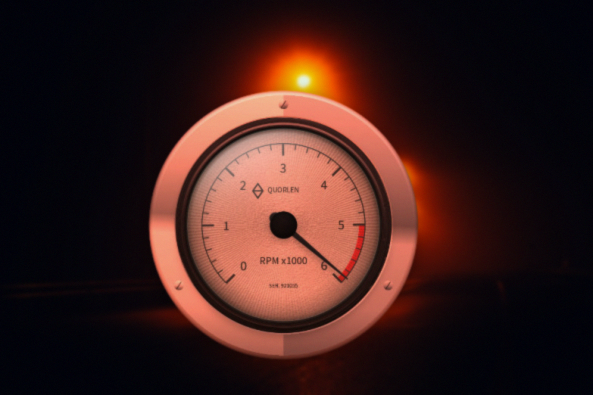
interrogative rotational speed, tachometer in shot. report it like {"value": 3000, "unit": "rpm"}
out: {"value": 5900, "unit": "rpm"}
